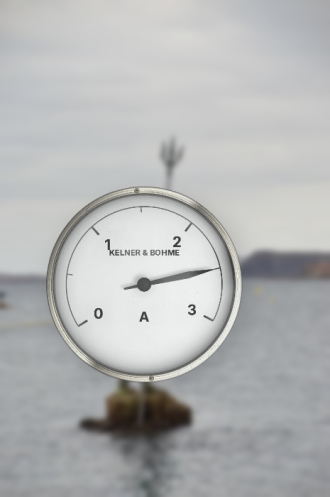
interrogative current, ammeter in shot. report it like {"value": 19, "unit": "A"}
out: {"value": 2.5, "unit": "A"}
